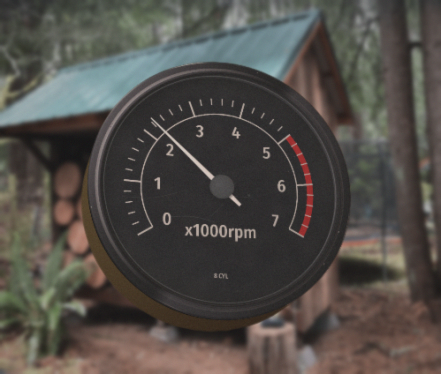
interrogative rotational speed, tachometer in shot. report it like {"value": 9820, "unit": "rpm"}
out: {"value": 2200, "unit": "rpm"}
